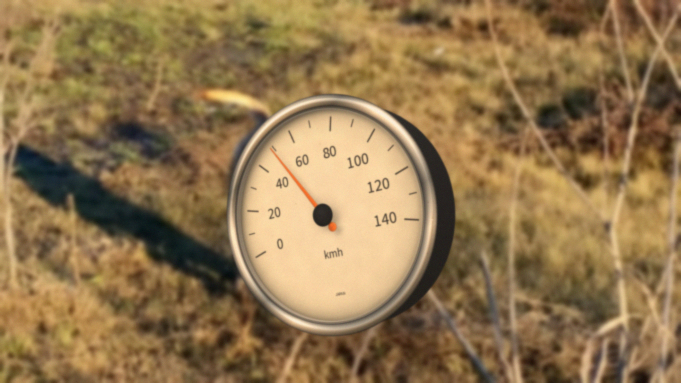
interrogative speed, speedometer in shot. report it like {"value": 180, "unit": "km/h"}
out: {"value": 50, "unit": "km/h"}
